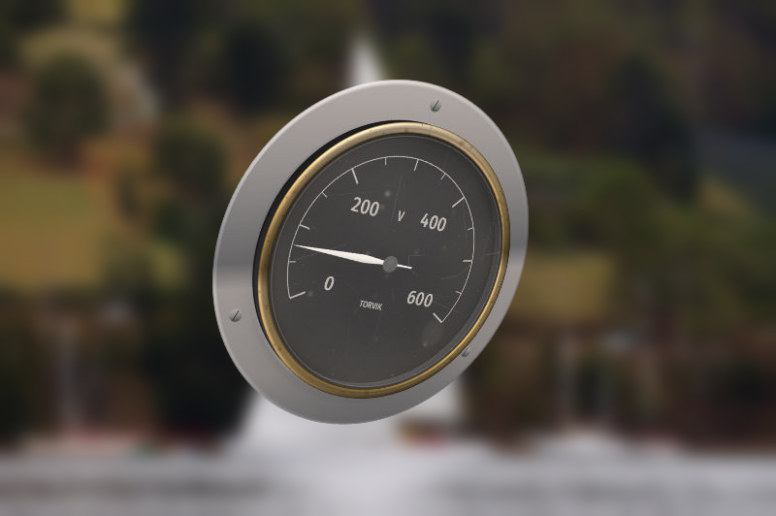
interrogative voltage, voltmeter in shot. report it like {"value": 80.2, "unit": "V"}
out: {"value": 75, "unit": "V"}
